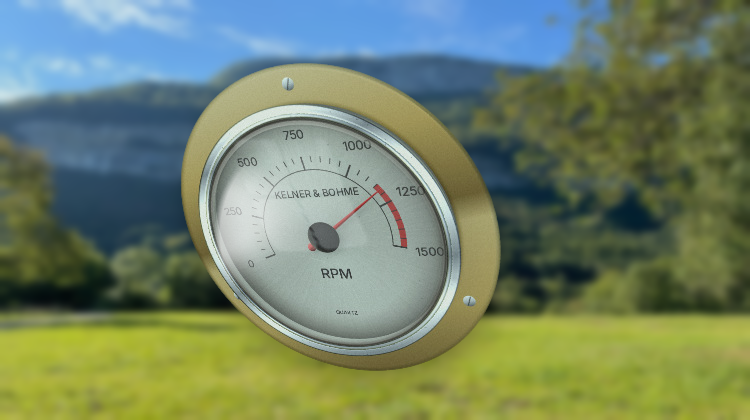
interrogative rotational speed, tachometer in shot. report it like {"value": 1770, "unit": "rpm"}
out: {"value": 1175, "unit": "rpm"}
